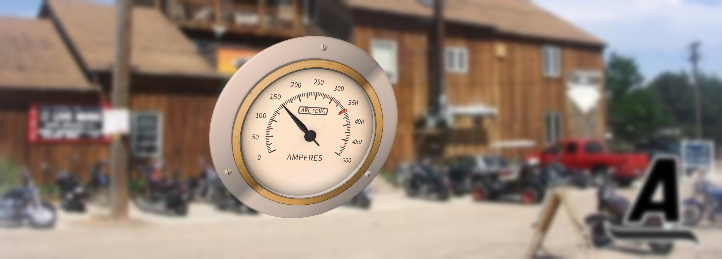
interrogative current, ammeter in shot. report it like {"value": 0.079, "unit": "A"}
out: {"value": 150, "unit": "A"}
